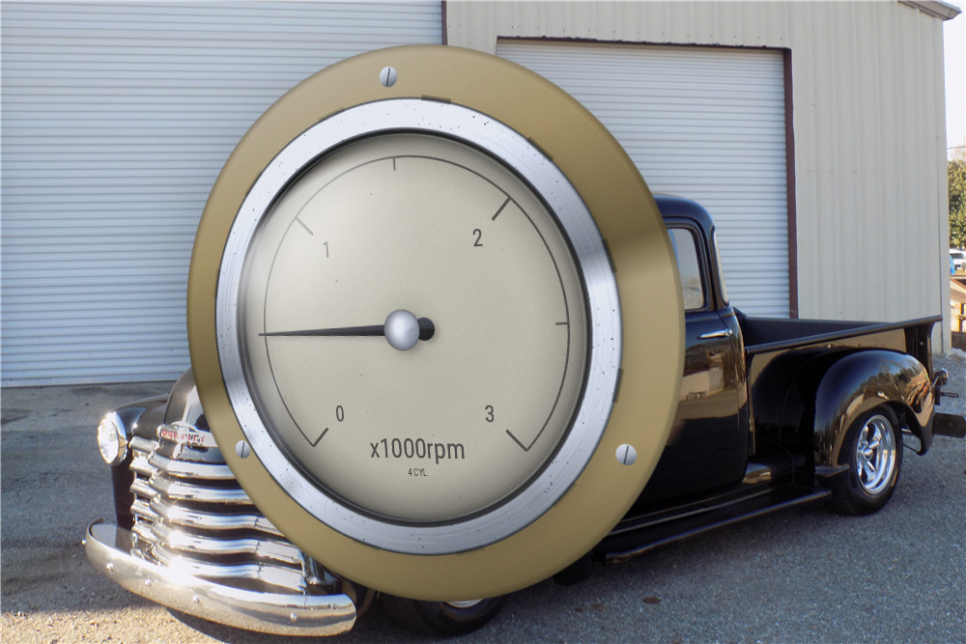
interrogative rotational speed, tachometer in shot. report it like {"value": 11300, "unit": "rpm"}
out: {"value": 500, "unit": "rpm"}
